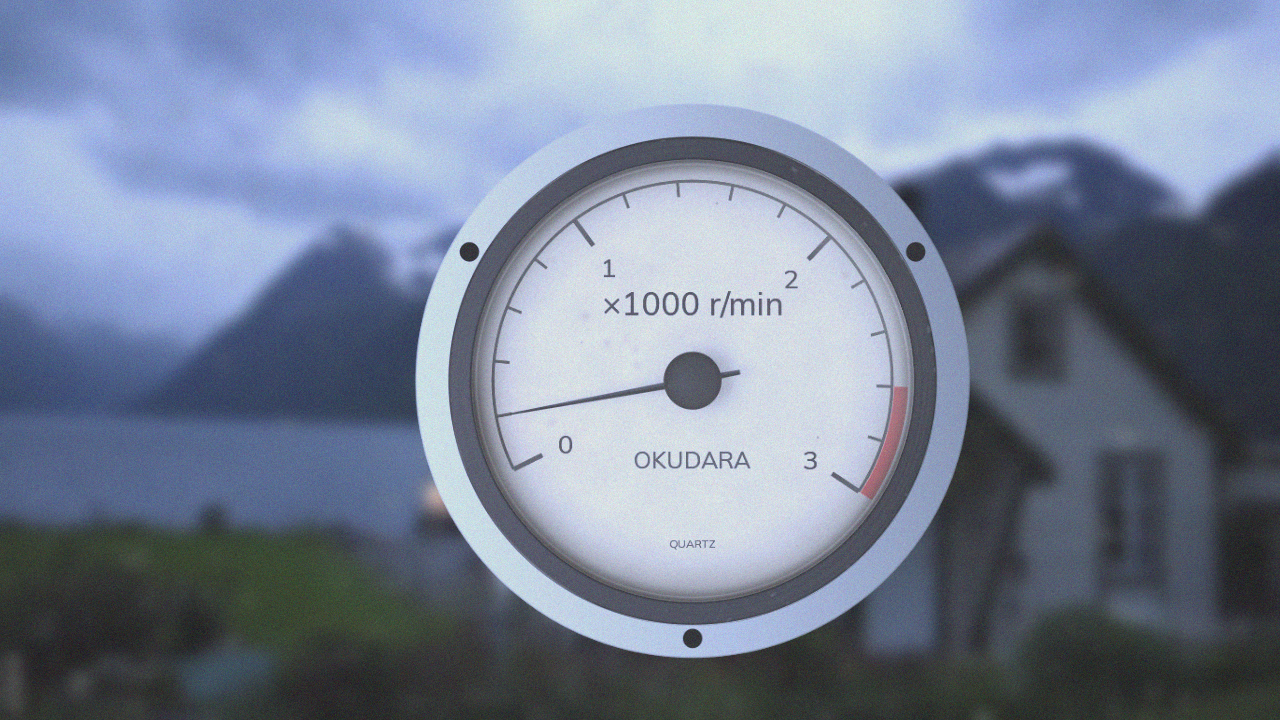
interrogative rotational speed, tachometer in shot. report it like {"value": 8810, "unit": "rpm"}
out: {"value": 200, "unit": "rpm"}
